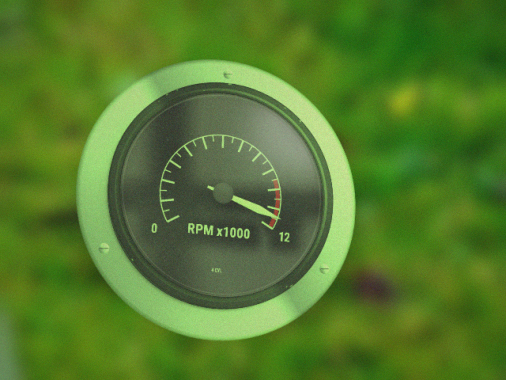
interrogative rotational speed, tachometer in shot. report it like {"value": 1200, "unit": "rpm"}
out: {"value": 11500, "unit": "rpm"}
